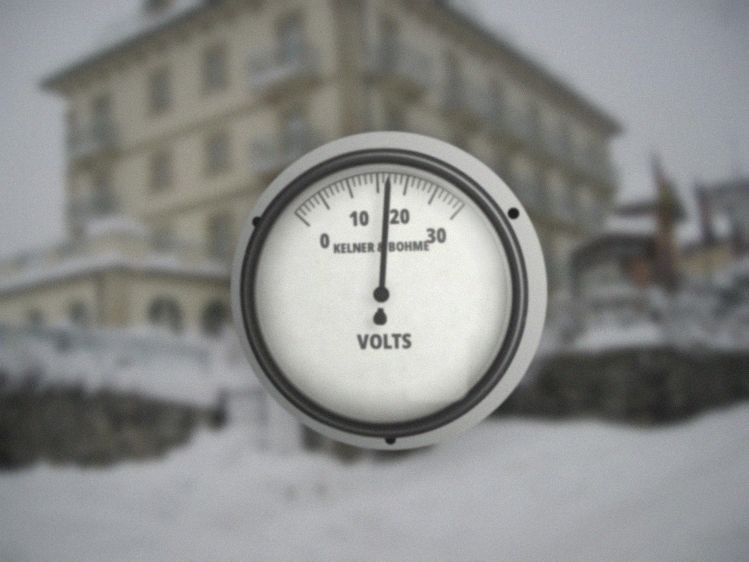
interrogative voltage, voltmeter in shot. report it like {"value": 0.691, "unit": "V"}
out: {"value": 17, "unit": "V"}
